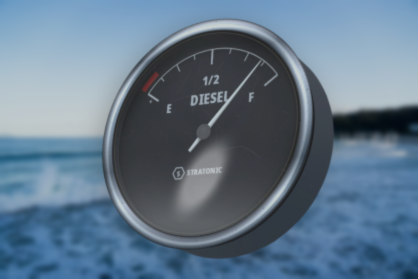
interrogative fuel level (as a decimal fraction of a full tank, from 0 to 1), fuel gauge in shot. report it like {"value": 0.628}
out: {"value": 0.875}
